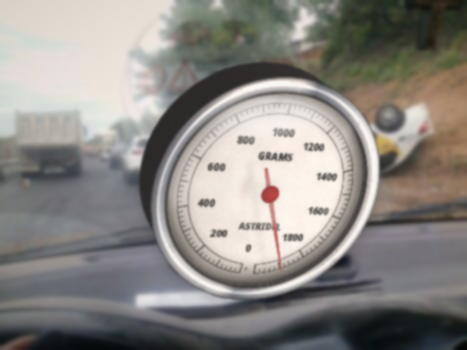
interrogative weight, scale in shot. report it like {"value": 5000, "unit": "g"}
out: {"value": 1900, "unit": "g"}
